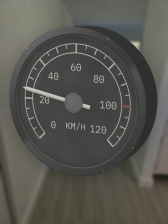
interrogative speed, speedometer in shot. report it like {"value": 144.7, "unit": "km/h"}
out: {"value": 25, "unit": "km/h"}
